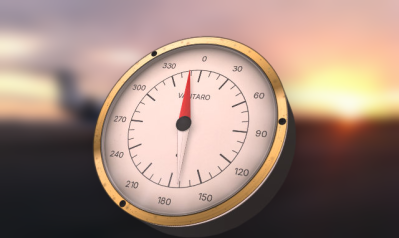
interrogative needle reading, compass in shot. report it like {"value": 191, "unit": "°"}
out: {"value": 350, "unit": "°"}
